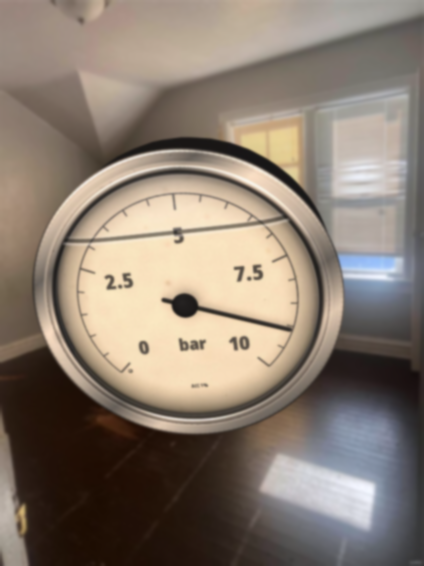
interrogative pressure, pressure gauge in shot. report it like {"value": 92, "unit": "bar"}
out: {"value": 9, "unit": "bar"}
